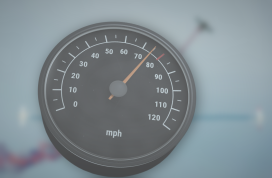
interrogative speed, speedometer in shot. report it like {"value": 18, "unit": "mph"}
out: {"value": 75, "unit": "mph"}
